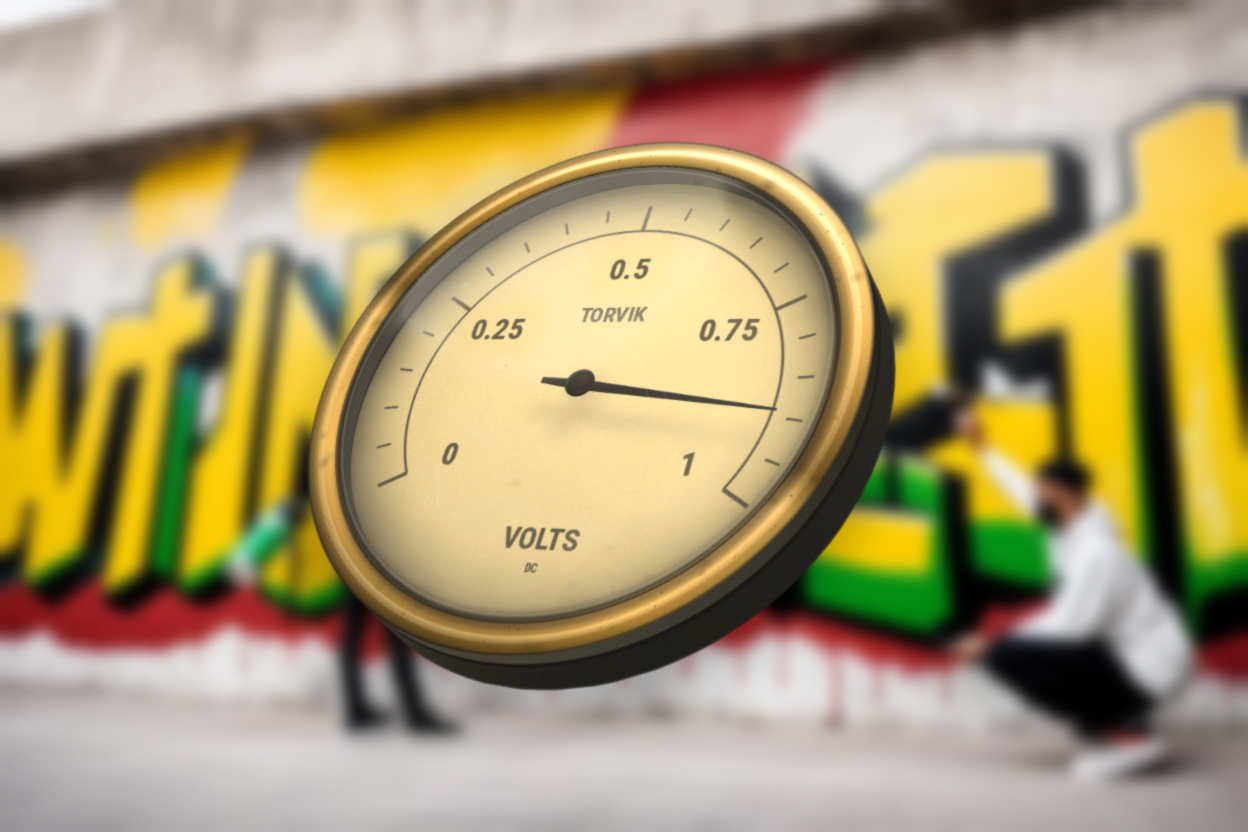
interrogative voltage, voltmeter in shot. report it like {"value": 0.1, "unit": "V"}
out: {"value": 0.9, "unit": "V"}
